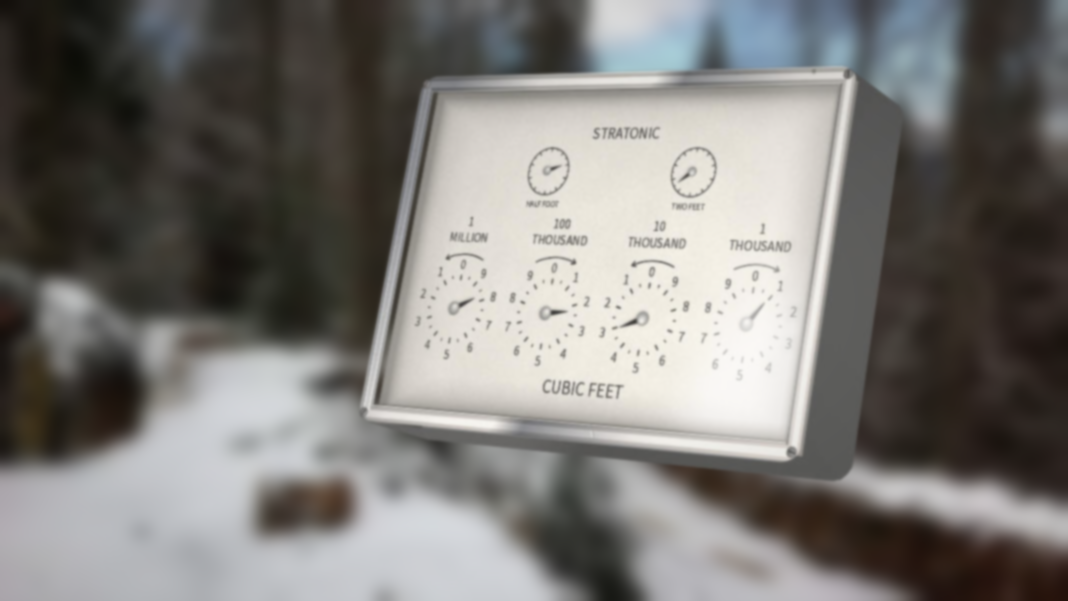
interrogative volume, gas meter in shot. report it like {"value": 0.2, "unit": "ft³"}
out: {"value": 823100, "unit": "ft³"}
